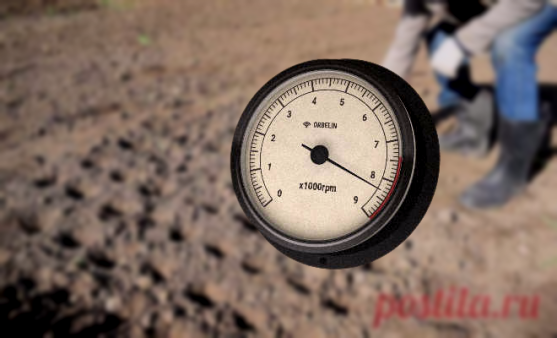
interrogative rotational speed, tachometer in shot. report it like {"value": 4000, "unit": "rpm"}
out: {"value": 8300, "unit": "rpm"}
